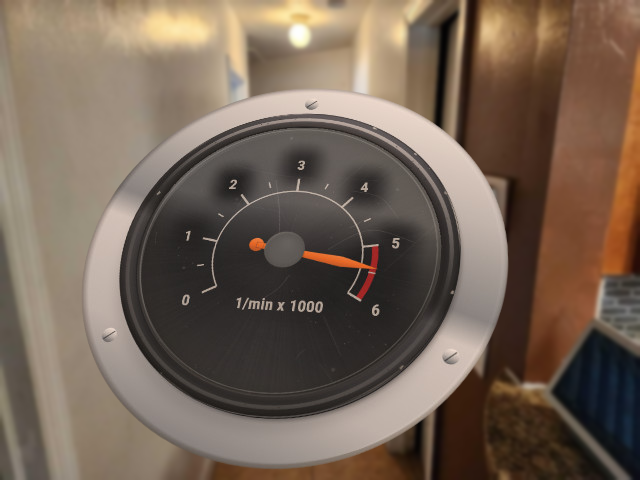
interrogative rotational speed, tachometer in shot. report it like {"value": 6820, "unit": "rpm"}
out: {"value": 5500, "unit": "rpm"}
